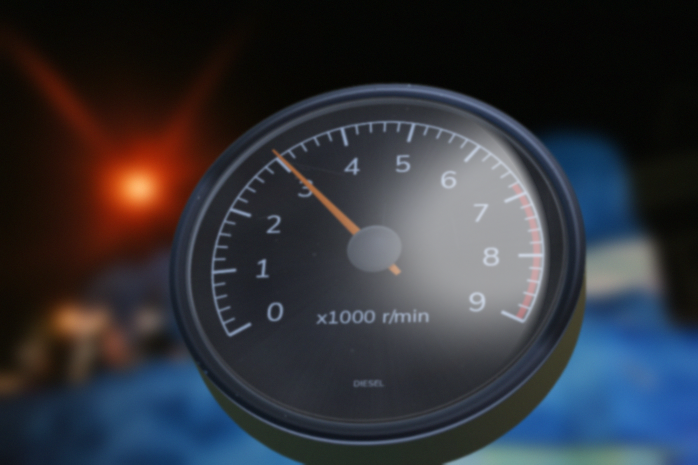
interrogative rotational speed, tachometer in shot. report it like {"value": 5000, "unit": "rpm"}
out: {"value": 3000, "unit": "rpm"}
